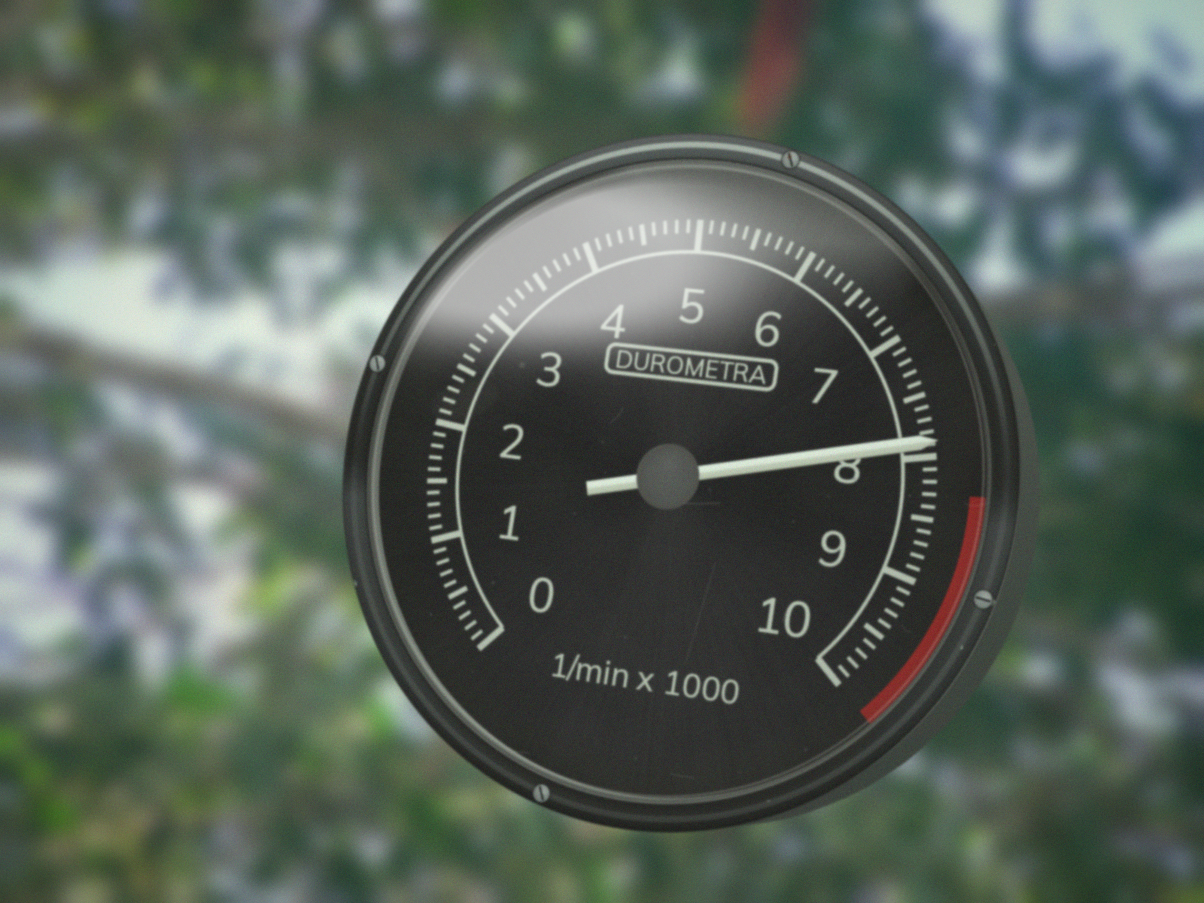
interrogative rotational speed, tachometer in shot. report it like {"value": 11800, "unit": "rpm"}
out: {"value": 7900, "unit": "rpm"}
